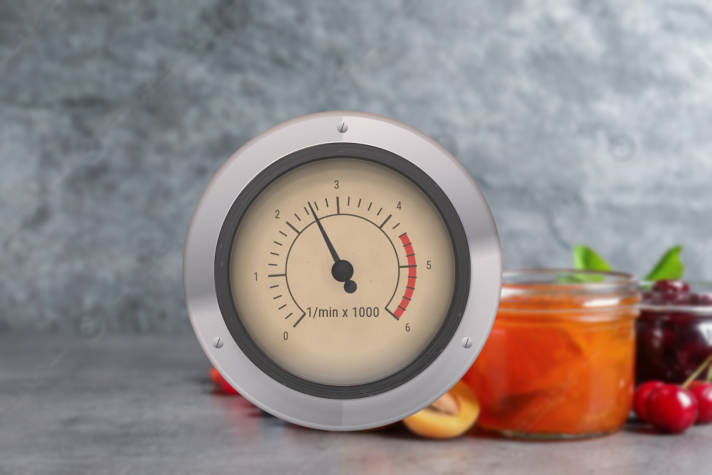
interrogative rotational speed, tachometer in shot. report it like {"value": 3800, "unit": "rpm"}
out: {"value": 2500, "unit": "rpm"}
